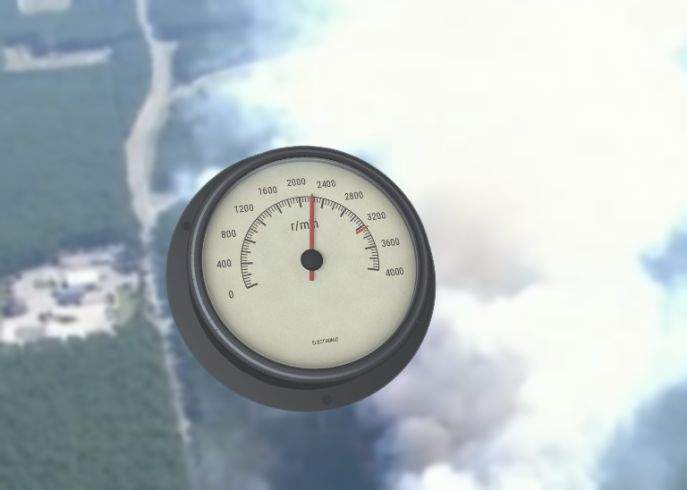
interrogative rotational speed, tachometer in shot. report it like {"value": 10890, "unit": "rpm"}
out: {"value": 2200, "unit": "rpm"}
